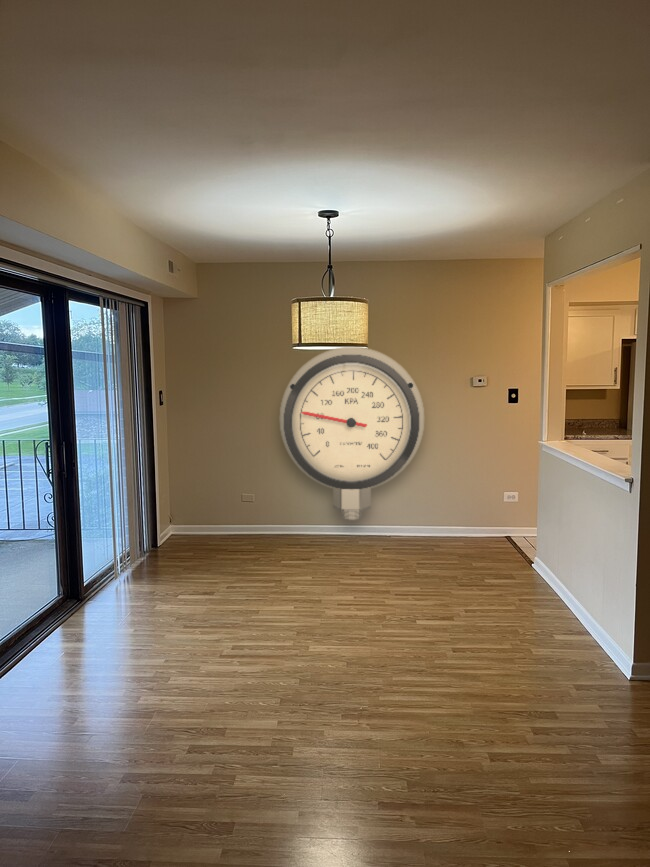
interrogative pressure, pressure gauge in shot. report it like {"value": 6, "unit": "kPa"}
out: {"value": 80, "unit": "kPa"}
